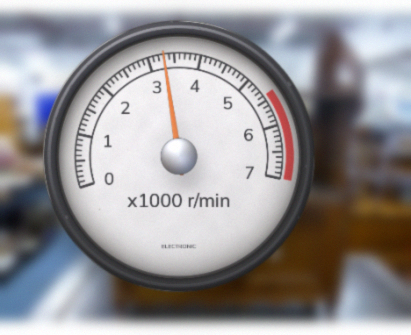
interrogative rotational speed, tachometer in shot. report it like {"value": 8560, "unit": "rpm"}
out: {"value": 3300, "unit": "rpm"}
